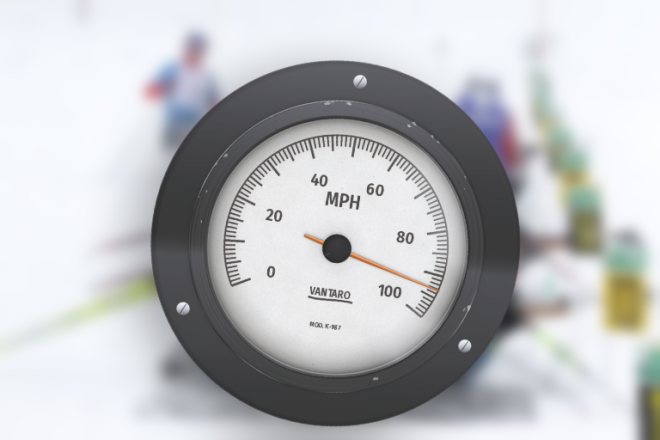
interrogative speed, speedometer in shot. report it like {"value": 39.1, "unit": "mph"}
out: {"value": 93, "unit": "mph"}
